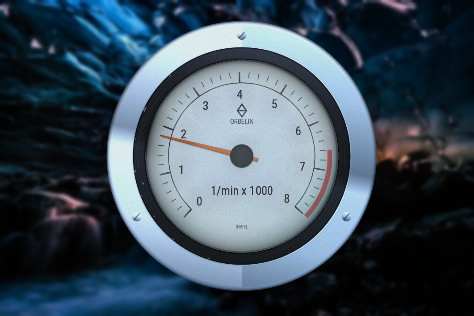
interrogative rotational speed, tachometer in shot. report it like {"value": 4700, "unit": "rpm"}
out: {"value": 1800, "unit": "rpm"}
